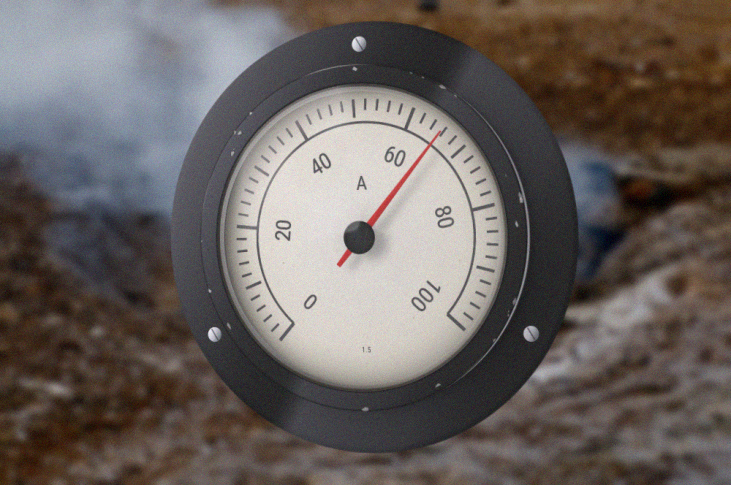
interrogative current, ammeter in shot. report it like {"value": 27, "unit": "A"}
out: {"value": 66, "unit": "A"}
